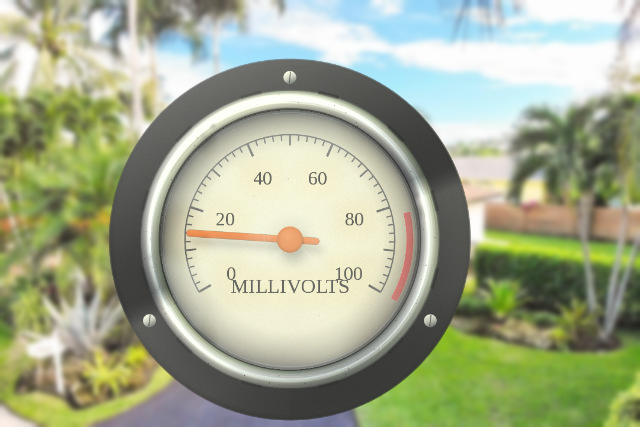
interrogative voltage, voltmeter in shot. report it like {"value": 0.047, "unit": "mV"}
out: {"value": 14, "unit": "mV"}
